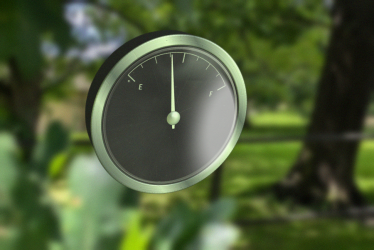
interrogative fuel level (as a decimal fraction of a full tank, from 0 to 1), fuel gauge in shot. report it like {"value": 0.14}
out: {"value": 0.375}
